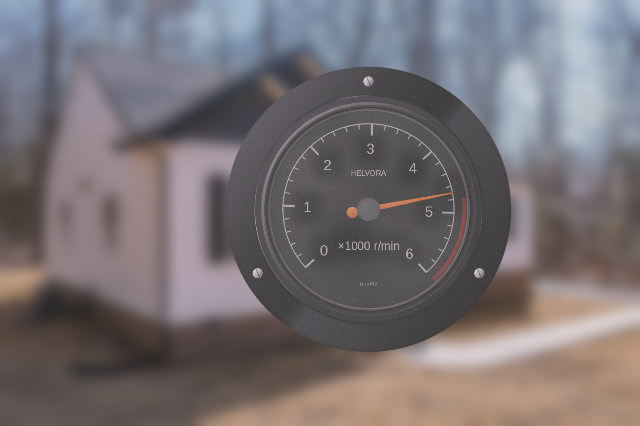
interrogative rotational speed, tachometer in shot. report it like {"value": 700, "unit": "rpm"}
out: {"value": 4700, "unit": "rpm"}
